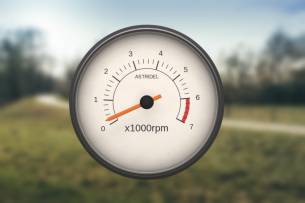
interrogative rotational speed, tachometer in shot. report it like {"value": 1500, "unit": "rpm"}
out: {"value": 200, "unit": "rpm"}
